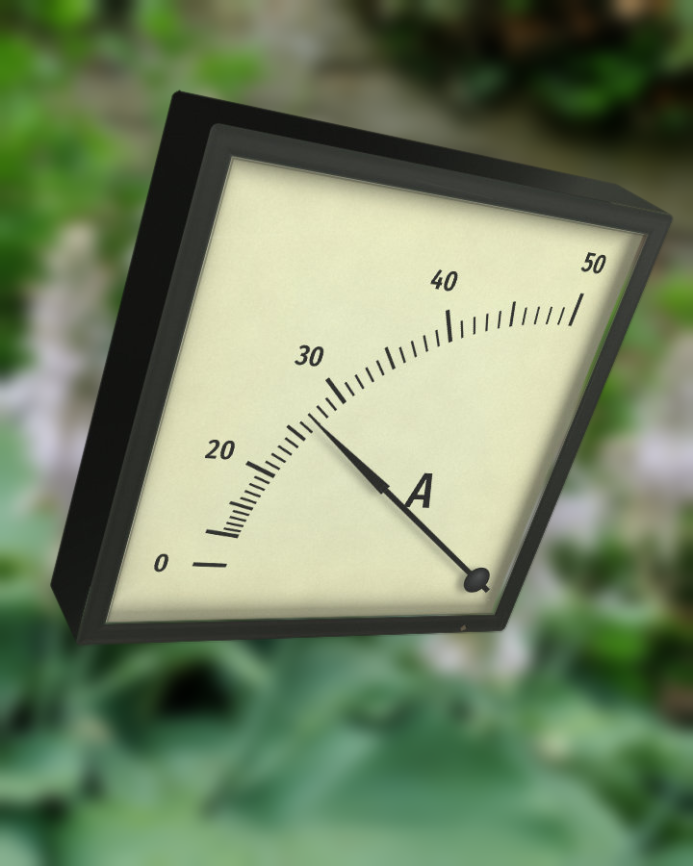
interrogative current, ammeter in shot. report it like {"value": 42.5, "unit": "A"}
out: {"value": 27, "unit": "A"}
